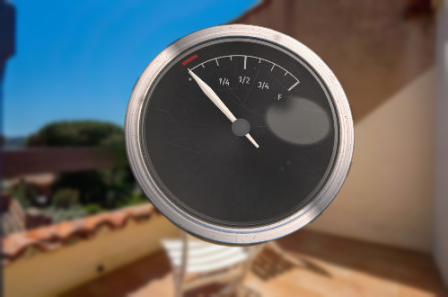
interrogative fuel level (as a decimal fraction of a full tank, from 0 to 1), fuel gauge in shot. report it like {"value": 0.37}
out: {"value": 0}
